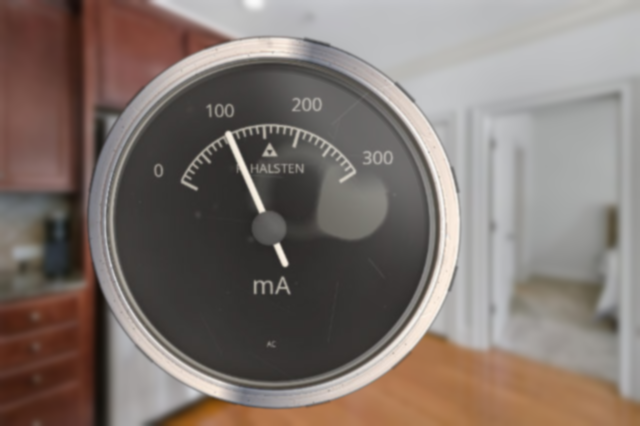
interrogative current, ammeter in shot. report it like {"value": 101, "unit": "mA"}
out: {"value": 100, "unit": "mA"}
